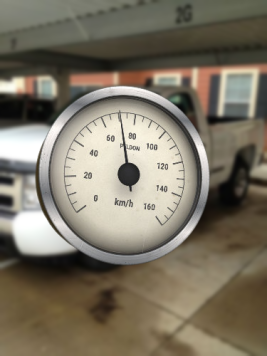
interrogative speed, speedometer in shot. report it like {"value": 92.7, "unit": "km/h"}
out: {"value": 70, "unit": "km/h"}
